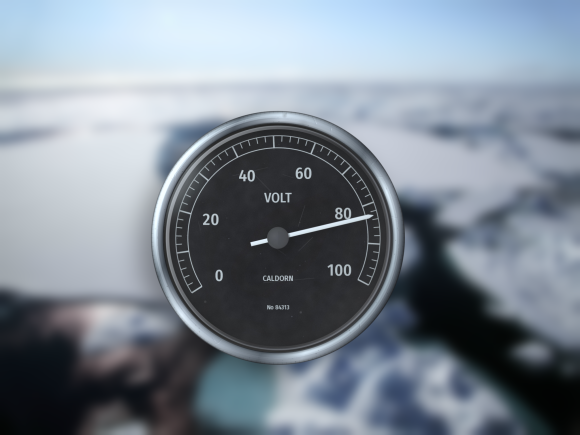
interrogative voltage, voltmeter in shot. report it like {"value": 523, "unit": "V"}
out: {"value": 83, "unit": "V"}
